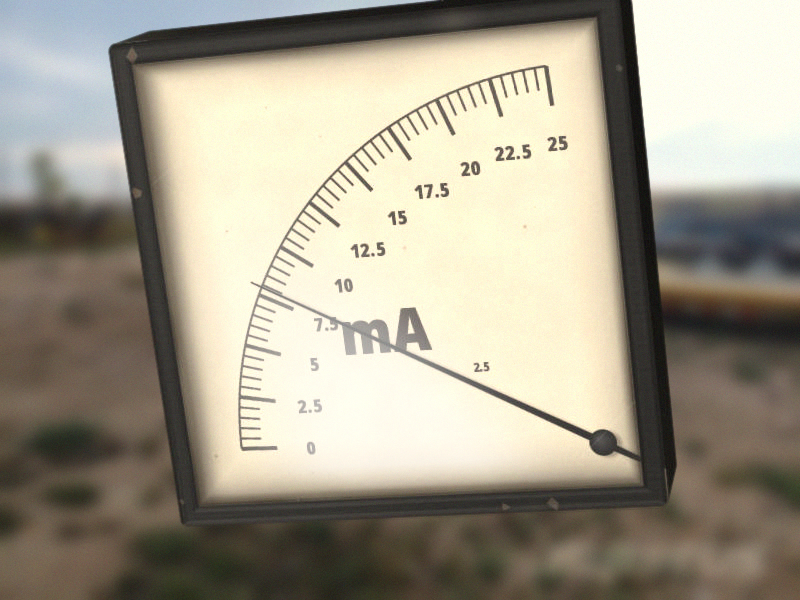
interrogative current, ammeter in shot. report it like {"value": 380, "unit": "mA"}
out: {"value": 8, "unit": "mA"}
